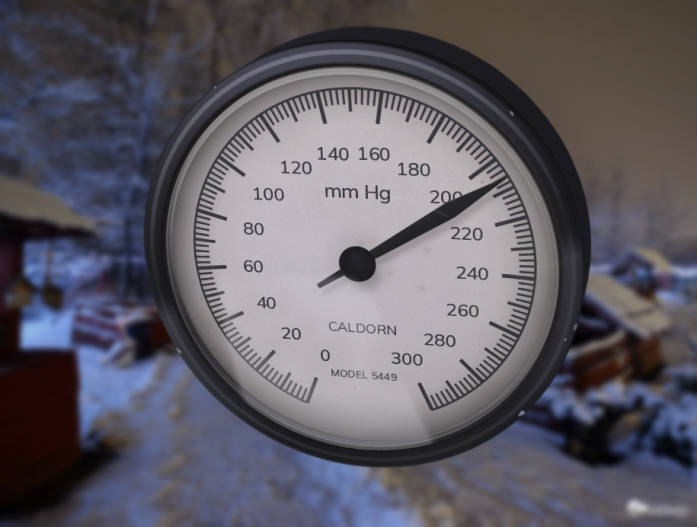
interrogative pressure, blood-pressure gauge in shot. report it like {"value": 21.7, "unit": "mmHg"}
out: {"value": 206, "unit": "mmHg"}
